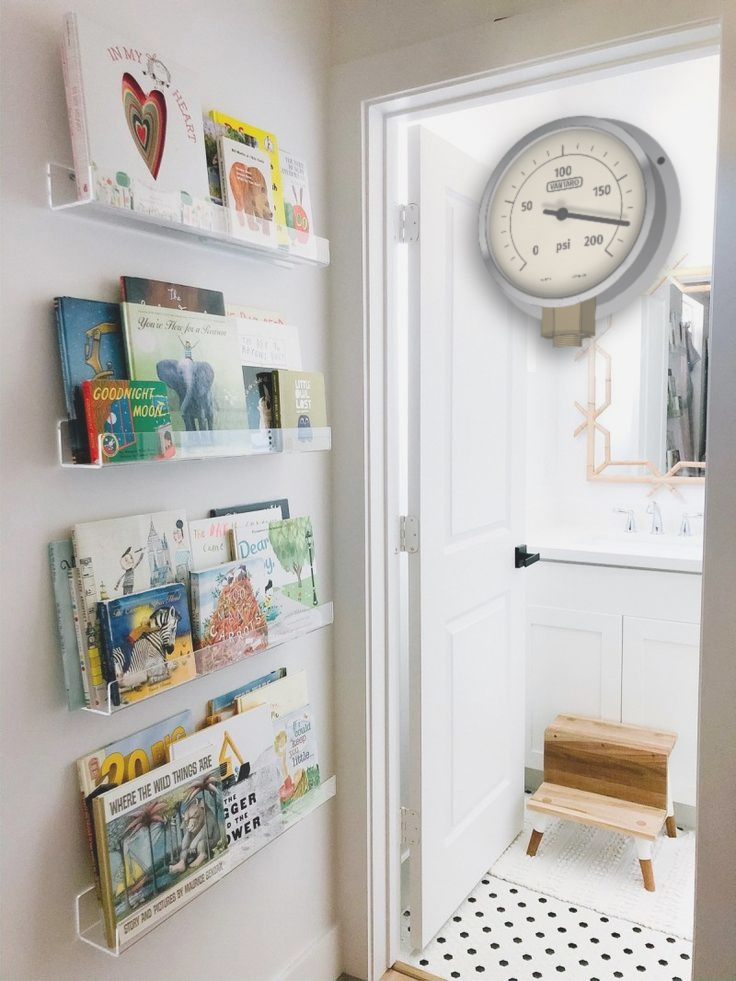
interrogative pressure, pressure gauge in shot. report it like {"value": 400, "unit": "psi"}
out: {"value": 180, "unit": "psi"}
